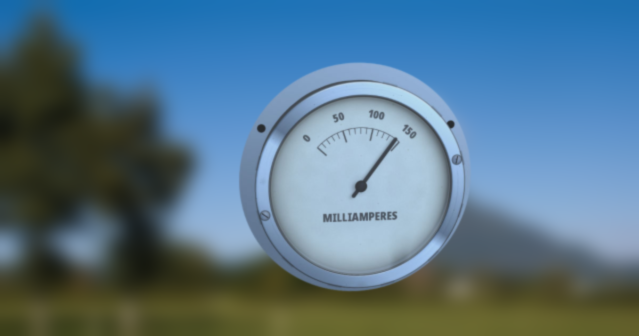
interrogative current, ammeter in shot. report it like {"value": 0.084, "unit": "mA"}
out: {"value": 140, "unit": "mA"}
